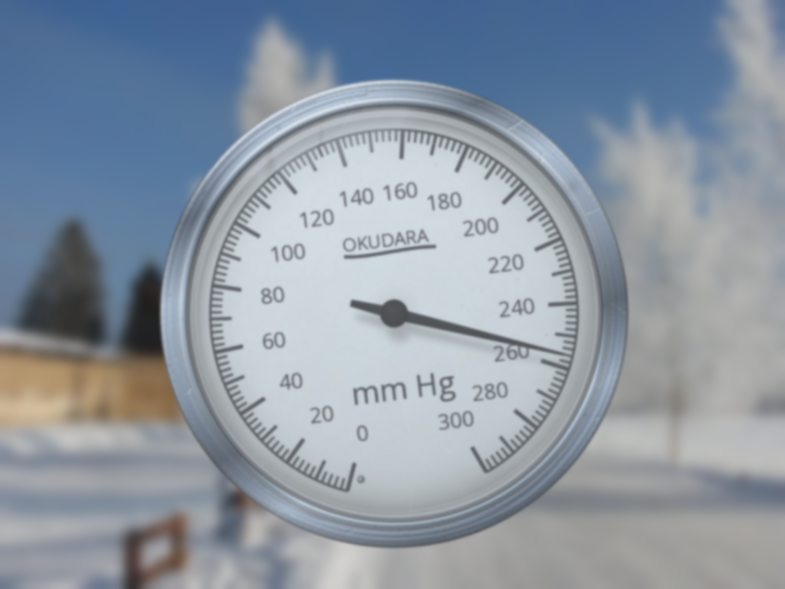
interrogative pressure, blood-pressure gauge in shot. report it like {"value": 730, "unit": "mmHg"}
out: {"value": 256, "unit": "mmHg"}
